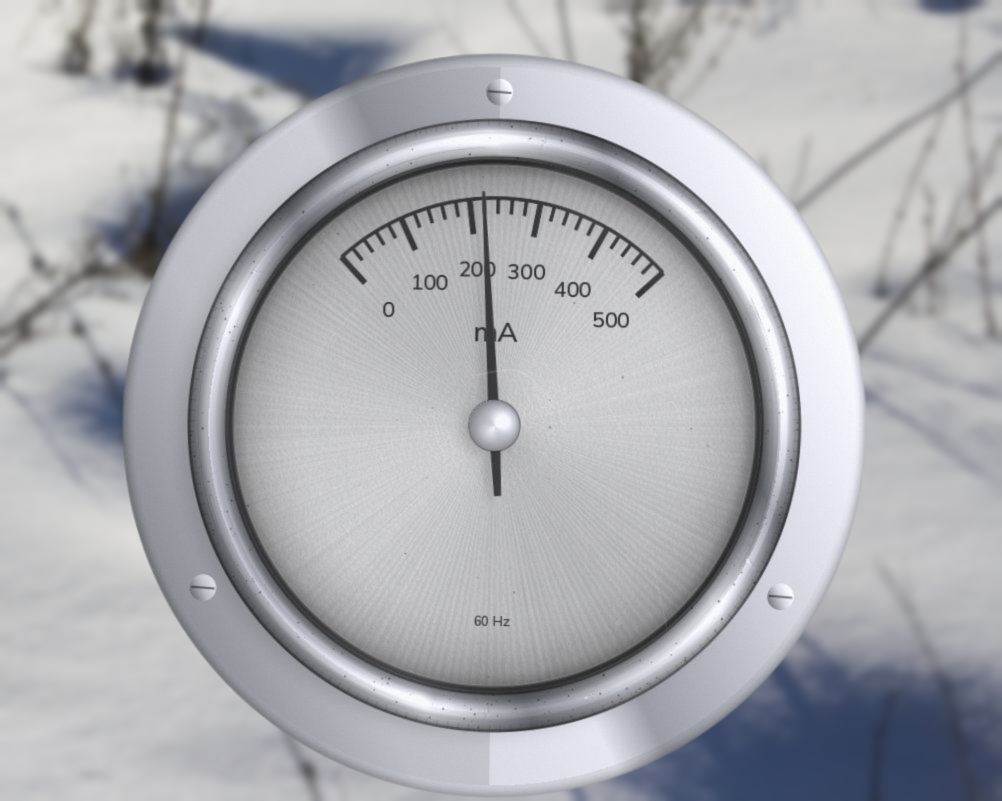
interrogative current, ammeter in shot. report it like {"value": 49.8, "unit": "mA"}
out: {"value": 220, "unit": "mA"}
